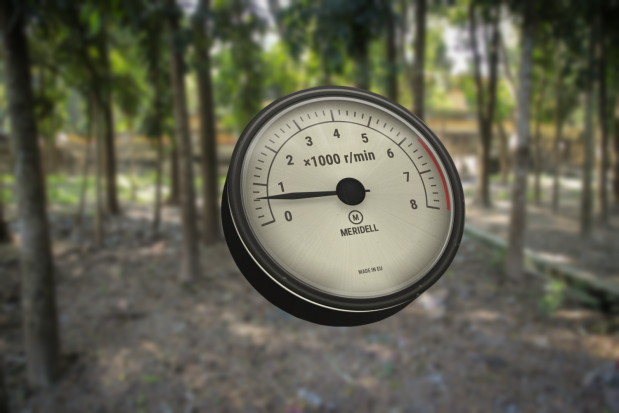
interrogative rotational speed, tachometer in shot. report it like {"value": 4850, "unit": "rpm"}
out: {"value": 600, "unit": "rpm"}
